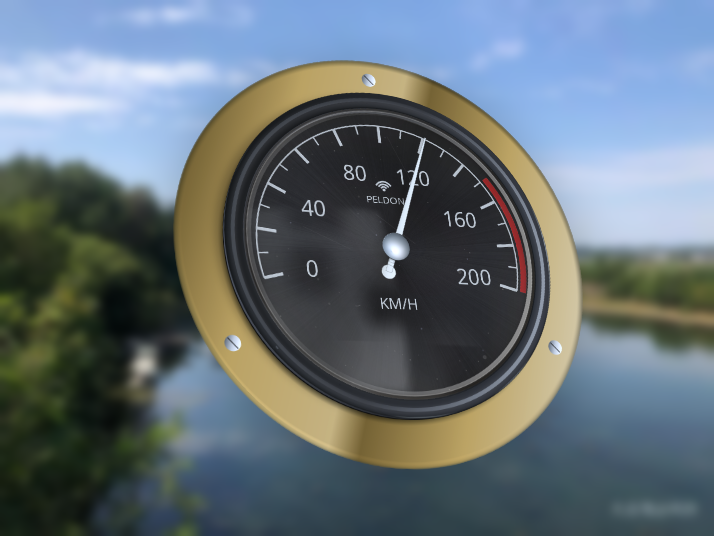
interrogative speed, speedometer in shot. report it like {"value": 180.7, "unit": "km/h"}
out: {"value": 120, "unit": "km/h"}
